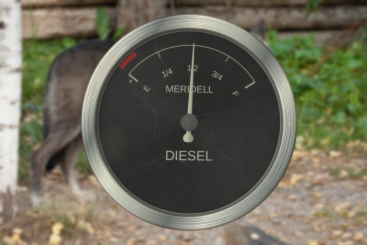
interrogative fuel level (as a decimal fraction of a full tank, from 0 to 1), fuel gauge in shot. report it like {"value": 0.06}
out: {"value": 0.5}
